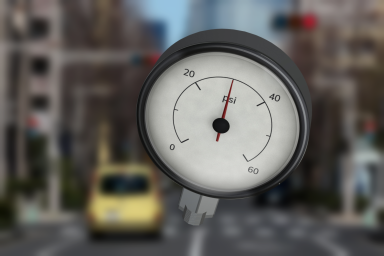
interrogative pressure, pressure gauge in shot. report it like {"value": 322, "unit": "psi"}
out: {"value": 30, "unit": "psi"}
